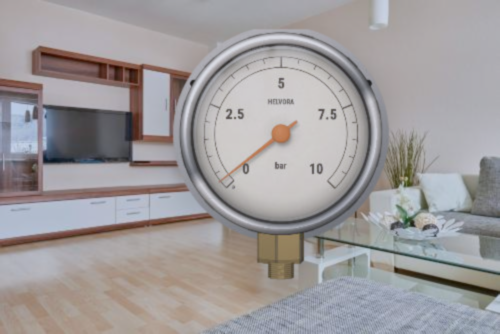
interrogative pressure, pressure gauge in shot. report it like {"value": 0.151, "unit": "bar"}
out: {"value": 0.25, "unit": "bar"}
